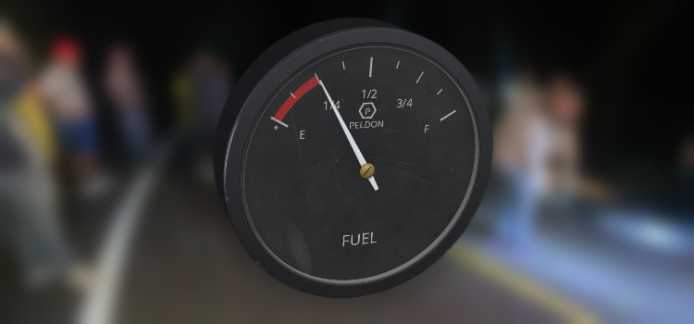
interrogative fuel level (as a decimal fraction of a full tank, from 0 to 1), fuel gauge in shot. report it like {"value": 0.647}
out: {"value": 0.25}
